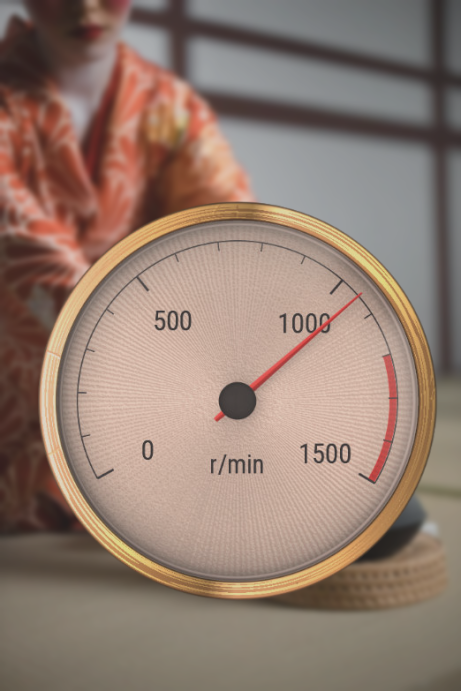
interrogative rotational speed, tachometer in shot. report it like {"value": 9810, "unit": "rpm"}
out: {"value": 1050, "unit": "rpm"}
